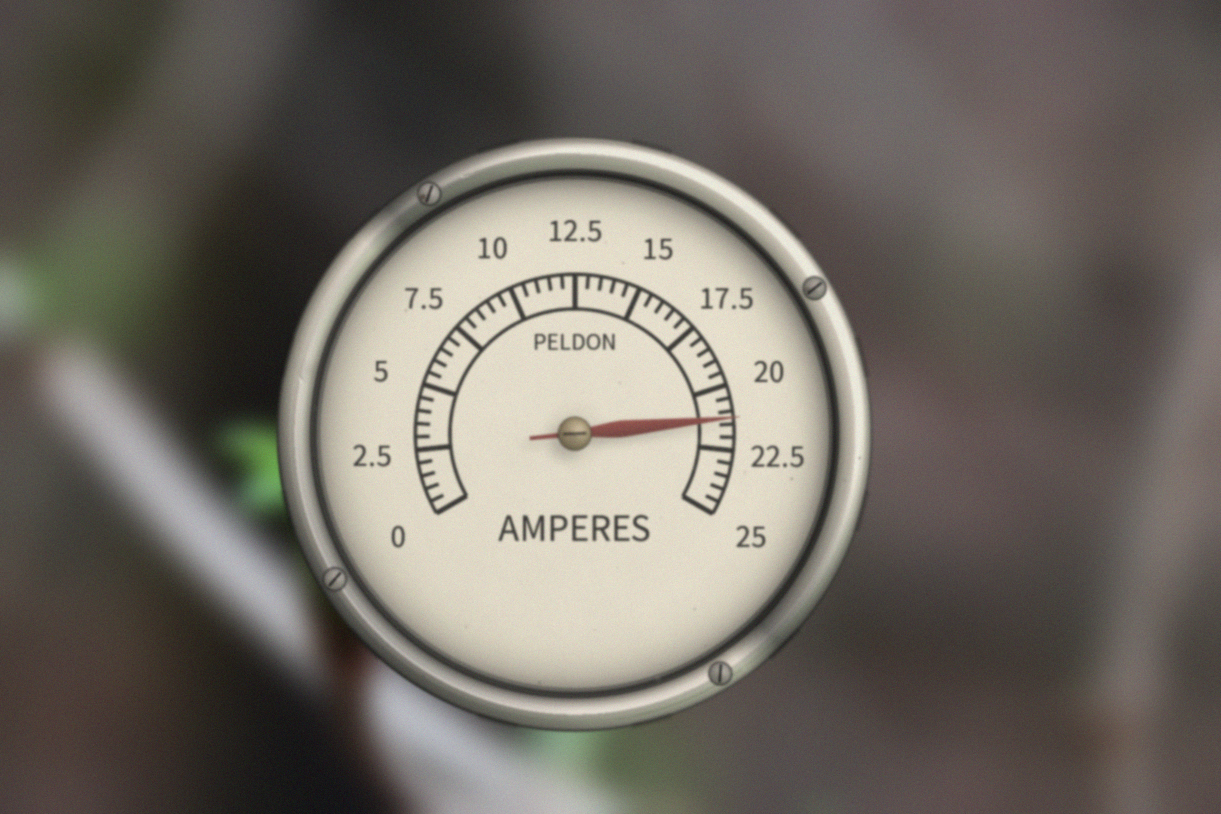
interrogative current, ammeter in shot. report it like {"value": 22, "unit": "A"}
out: {"value": 21.25, "unit": "A"}
